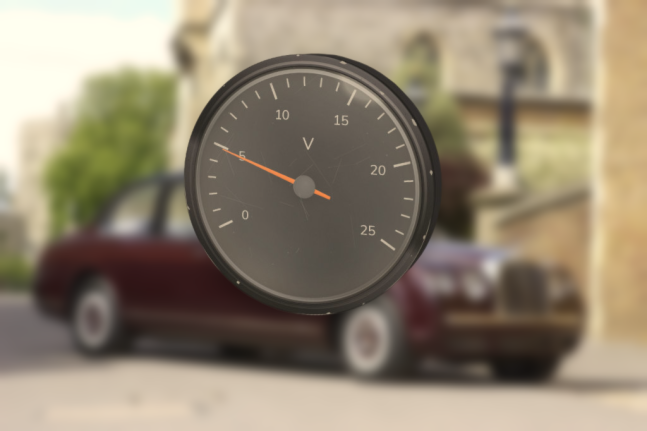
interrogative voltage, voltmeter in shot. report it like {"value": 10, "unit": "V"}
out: {"value": 5, "unit": "V"}
